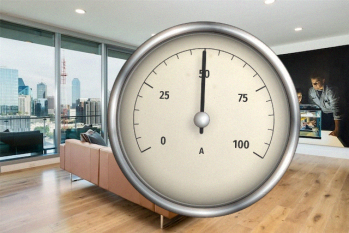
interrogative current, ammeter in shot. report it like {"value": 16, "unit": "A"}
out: {"value": 50, "unit": "A"}
